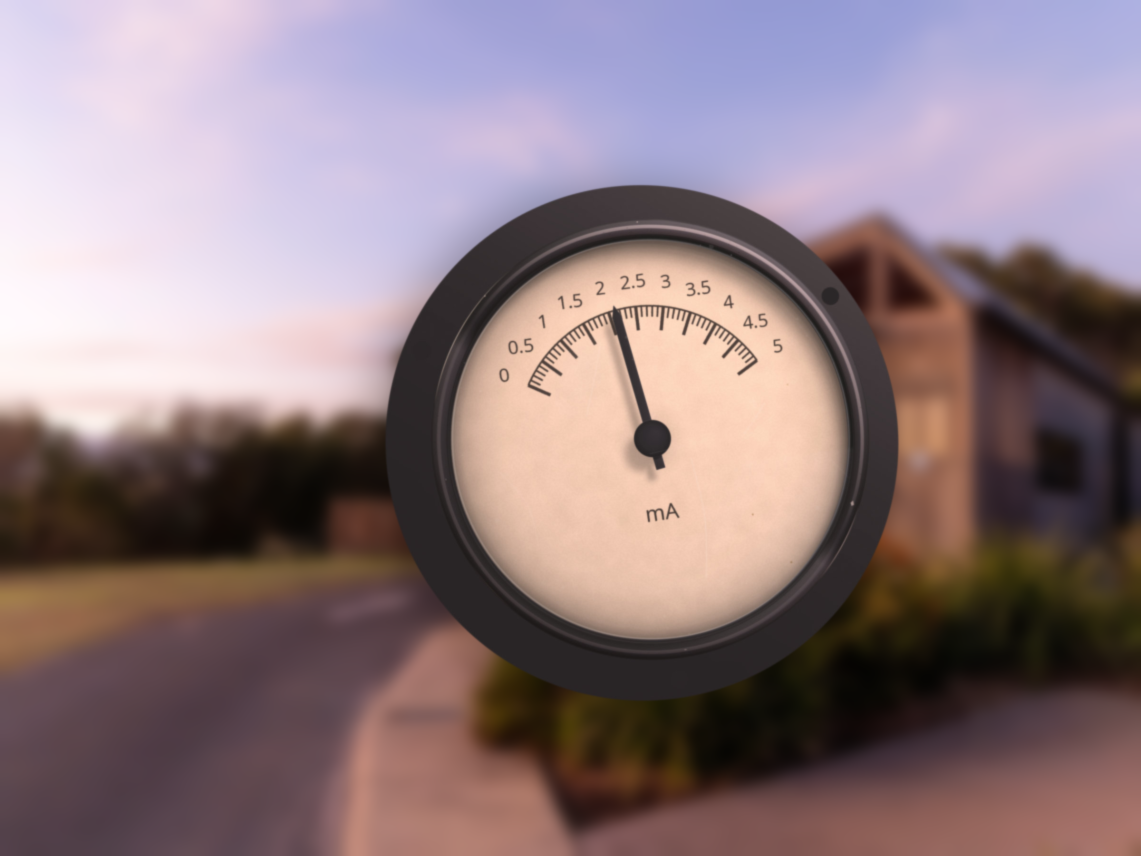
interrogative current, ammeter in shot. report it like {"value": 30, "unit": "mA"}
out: {"value": 2.1, "unit": "mA"}
